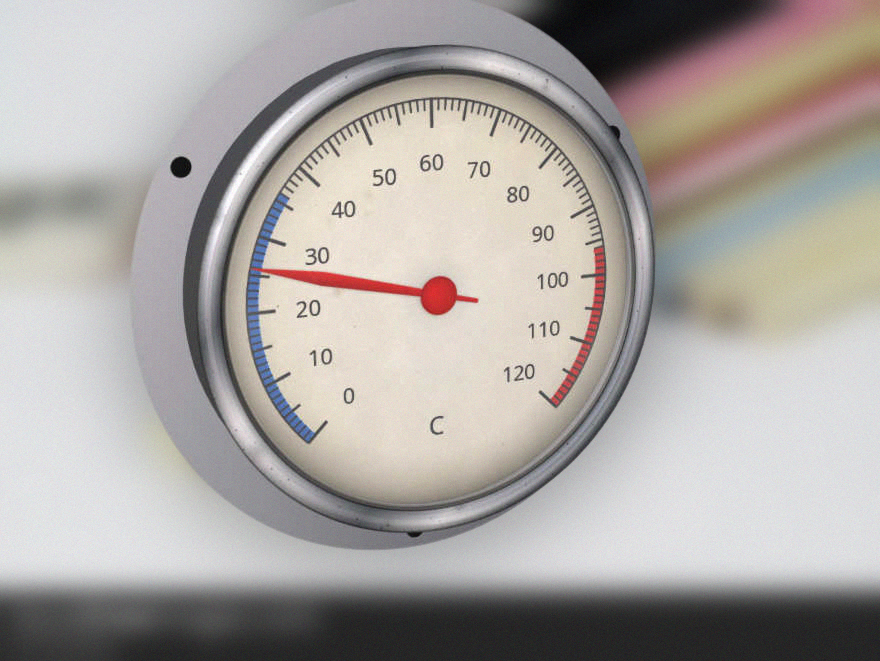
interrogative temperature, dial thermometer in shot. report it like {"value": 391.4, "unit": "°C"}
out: {"value": 26, "unit": "°C"}
